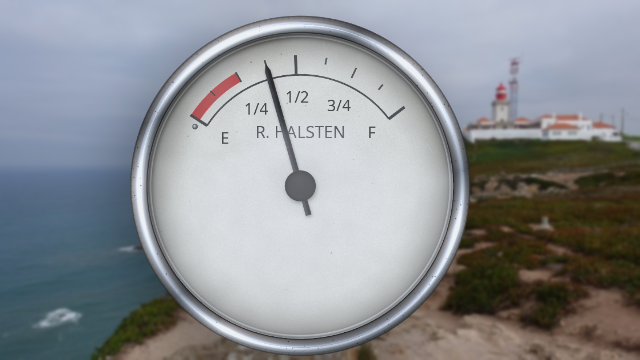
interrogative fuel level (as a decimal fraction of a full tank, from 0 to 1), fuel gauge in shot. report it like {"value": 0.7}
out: {"value": 0.375}
